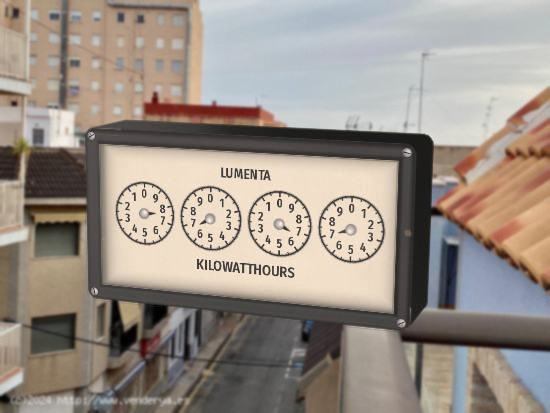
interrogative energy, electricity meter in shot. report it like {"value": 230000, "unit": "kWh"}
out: {"value": 7667, "unit": "kWh"}
